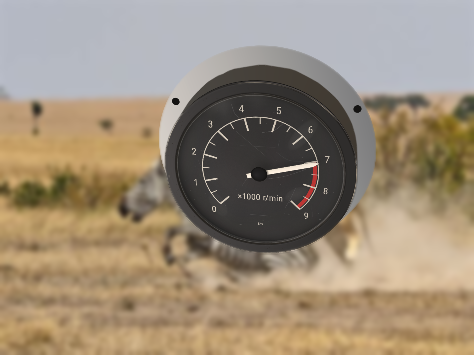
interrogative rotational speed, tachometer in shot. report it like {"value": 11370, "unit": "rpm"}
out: {"value": 7000, "unit": "rpm"}
